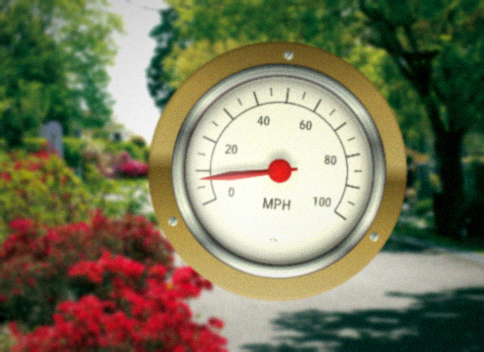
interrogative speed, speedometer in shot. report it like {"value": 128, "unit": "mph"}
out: {"value": 7.5, "unit": "mph"}
